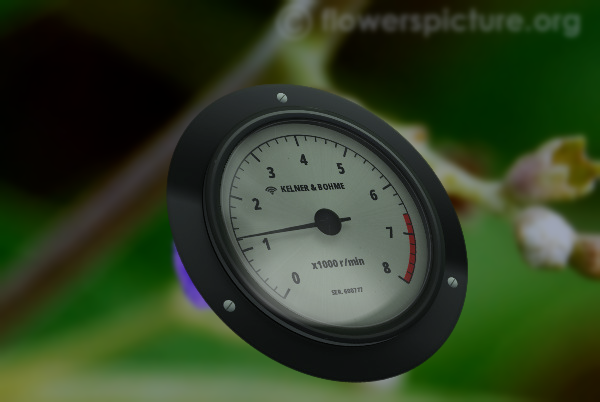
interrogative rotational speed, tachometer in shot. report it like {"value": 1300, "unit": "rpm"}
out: {"value": 1200, "unit": "rpm"}
